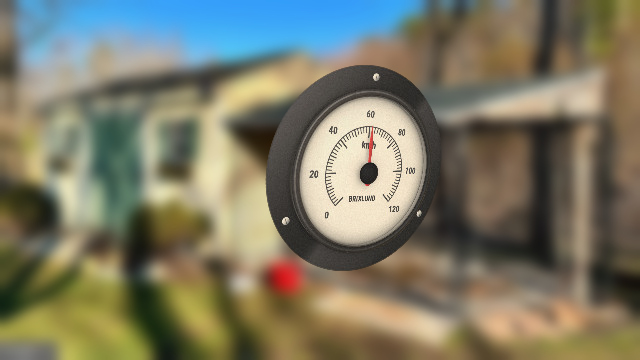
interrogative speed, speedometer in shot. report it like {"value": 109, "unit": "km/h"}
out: {"value": 60, "unit": "km/h"}
